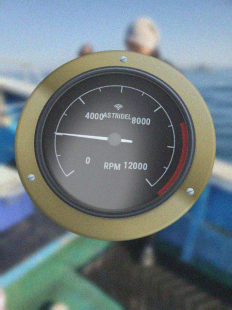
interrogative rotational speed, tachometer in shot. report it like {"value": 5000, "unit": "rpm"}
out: {"value": 2000, "unit": "rpm"}
